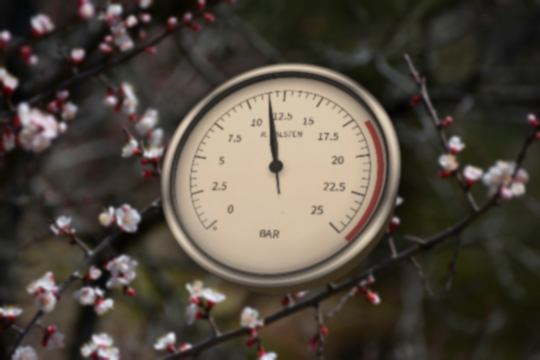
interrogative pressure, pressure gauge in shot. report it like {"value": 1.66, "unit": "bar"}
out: {"value": 11.5, "unit": "bar"}
